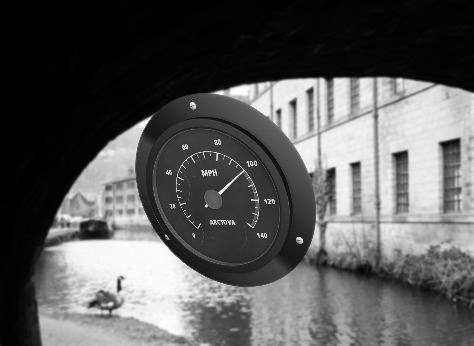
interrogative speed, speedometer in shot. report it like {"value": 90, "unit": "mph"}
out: {"value": 100, "unit": "mph"}
